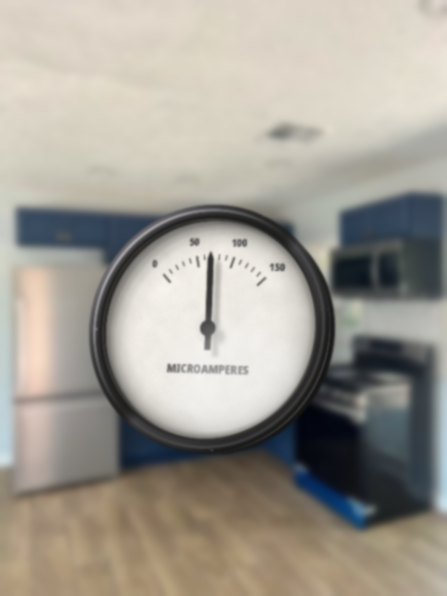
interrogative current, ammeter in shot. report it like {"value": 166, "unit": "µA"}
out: {"value": 70, "unit": "µA"}
